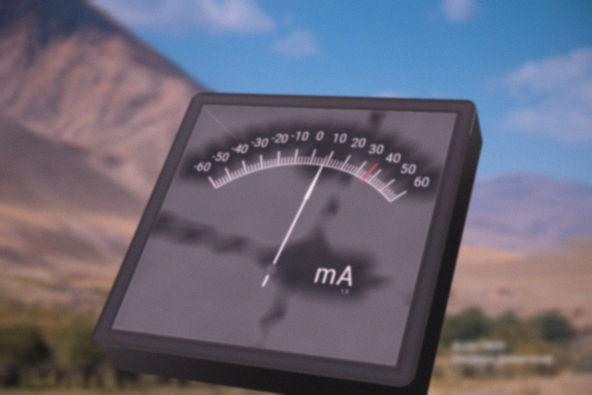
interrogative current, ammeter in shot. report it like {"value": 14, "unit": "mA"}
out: {"value": 10, "unit": "mA"}
